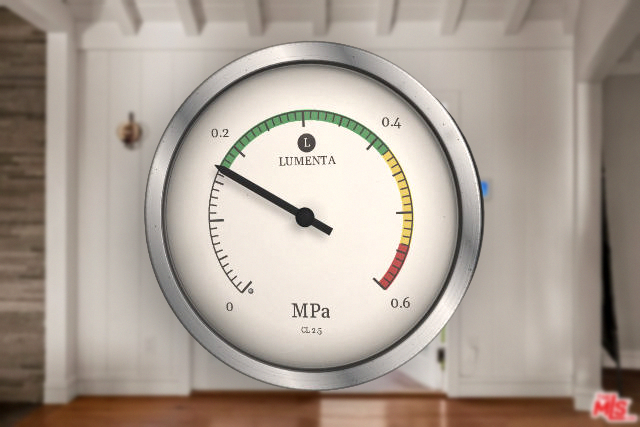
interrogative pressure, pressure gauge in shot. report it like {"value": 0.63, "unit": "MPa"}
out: {"value": 0.17, "unit": "MPa"}
